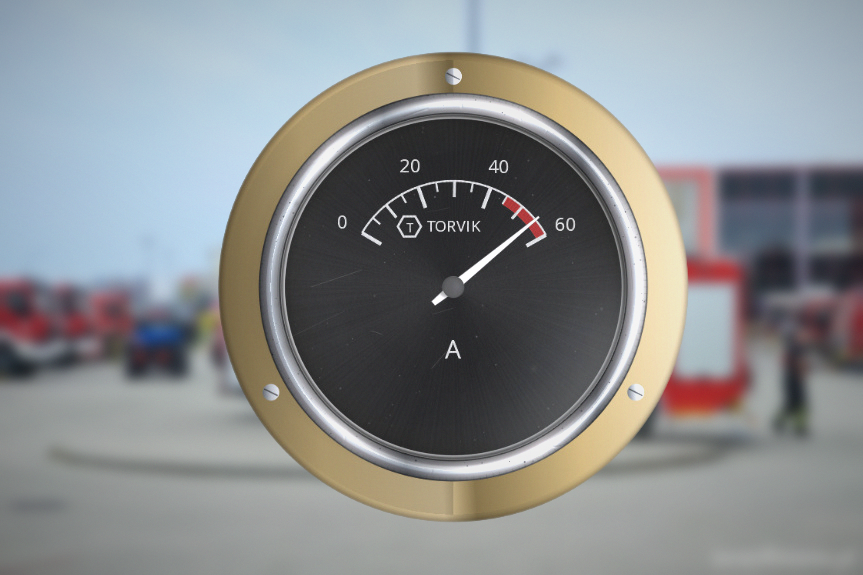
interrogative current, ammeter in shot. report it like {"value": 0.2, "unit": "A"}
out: {"value": 55, "unit": "A"}
